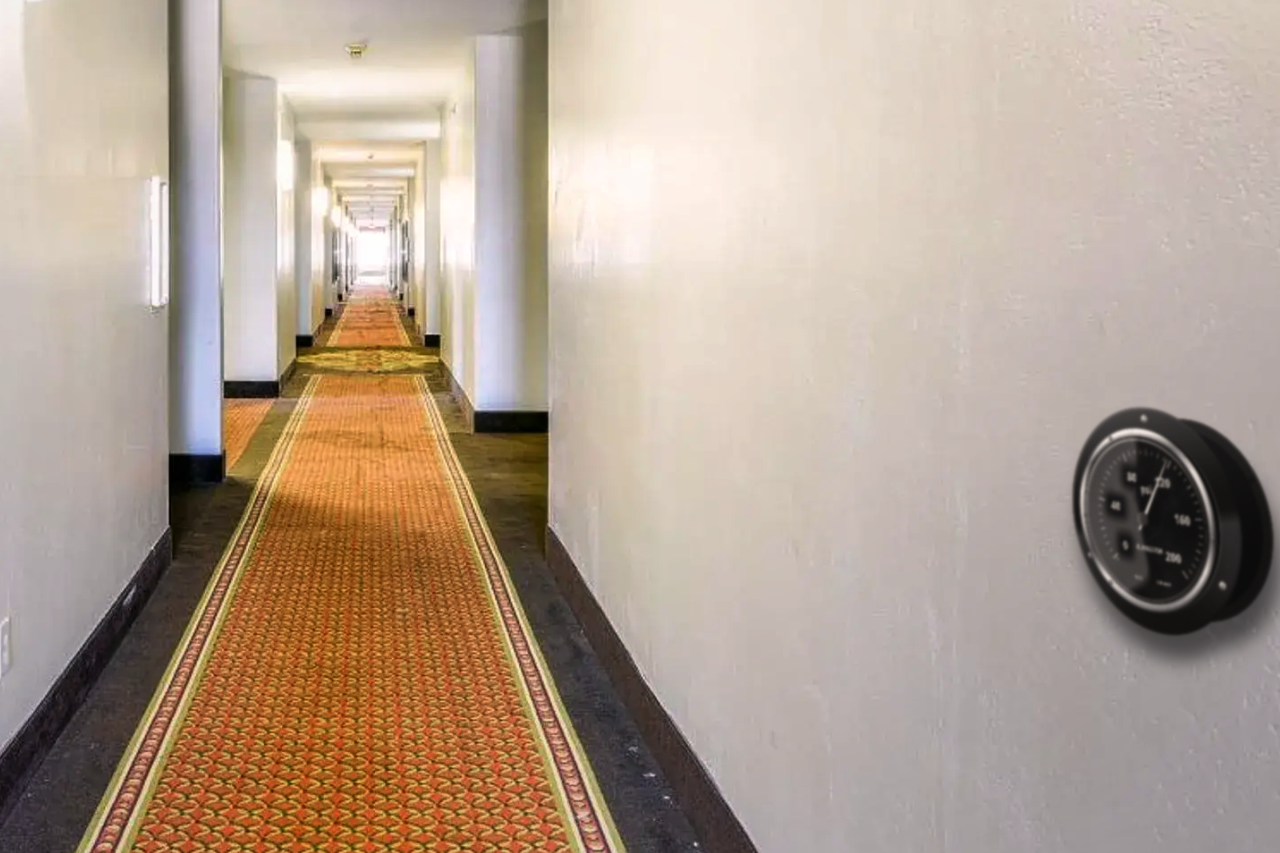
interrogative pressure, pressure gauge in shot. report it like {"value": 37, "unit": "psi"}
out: {"value": 120, "unit": "psi"}
